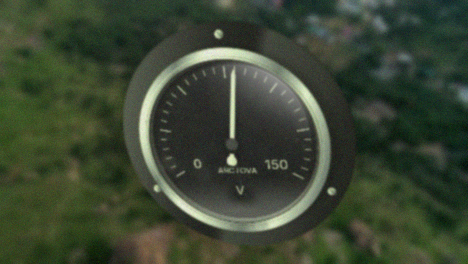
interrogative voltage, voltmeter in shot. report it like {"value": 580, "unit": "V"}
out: {"value": 80, "unit": "V"}
